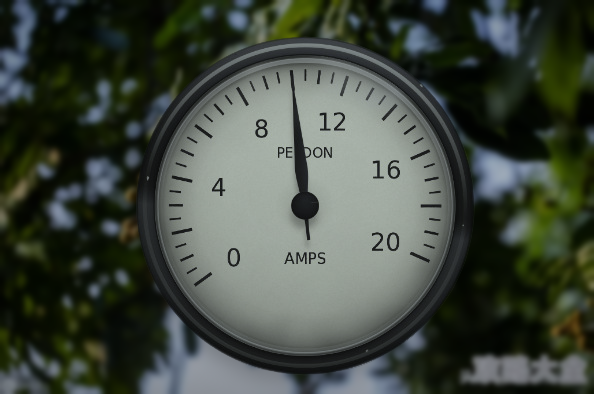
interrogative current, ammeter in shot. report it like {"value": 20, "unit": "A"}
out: {"value": 10, "unit": "A"}
